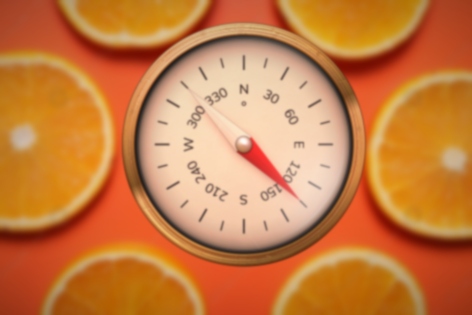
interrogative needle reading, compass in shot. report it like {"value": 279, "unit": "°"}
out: {"value": 135, "unit": "°"}
